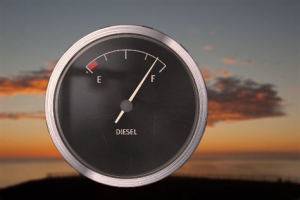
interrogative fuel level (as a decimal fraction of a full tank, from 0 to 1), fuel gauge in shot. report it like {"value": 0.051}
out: {"value": 0.875}
